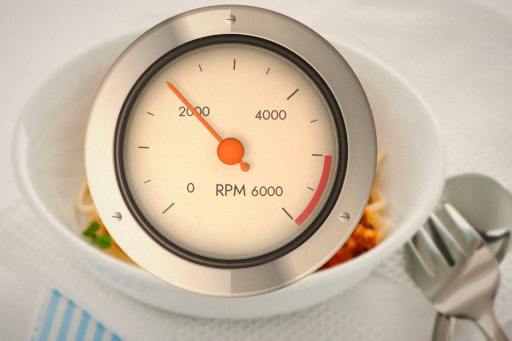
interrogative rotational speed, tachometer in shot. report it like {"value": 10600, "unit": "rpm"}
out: {"value": 2000, "unit": "rpm"}
